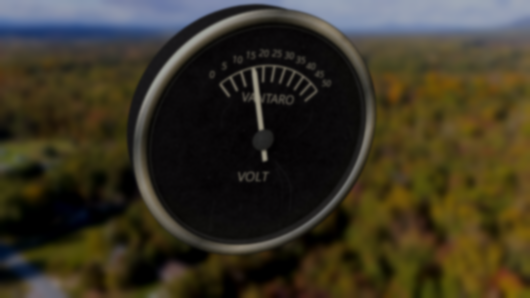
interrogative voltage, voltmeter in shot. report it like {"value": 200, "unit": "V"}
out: {"value": 15, "unit": "V"}
